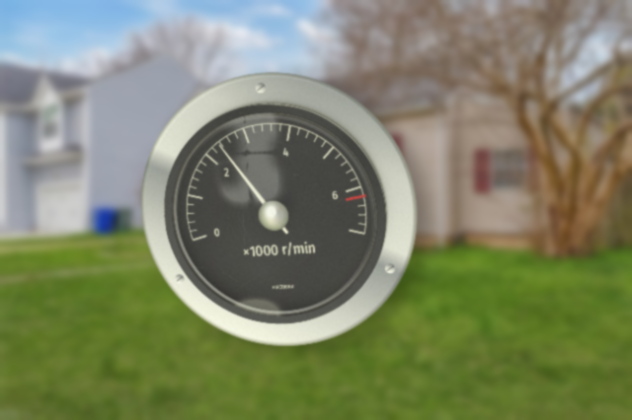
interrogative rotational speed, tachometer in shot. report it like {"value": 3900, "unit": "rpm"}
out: {"value": 2400, "unit": "rpm"}
